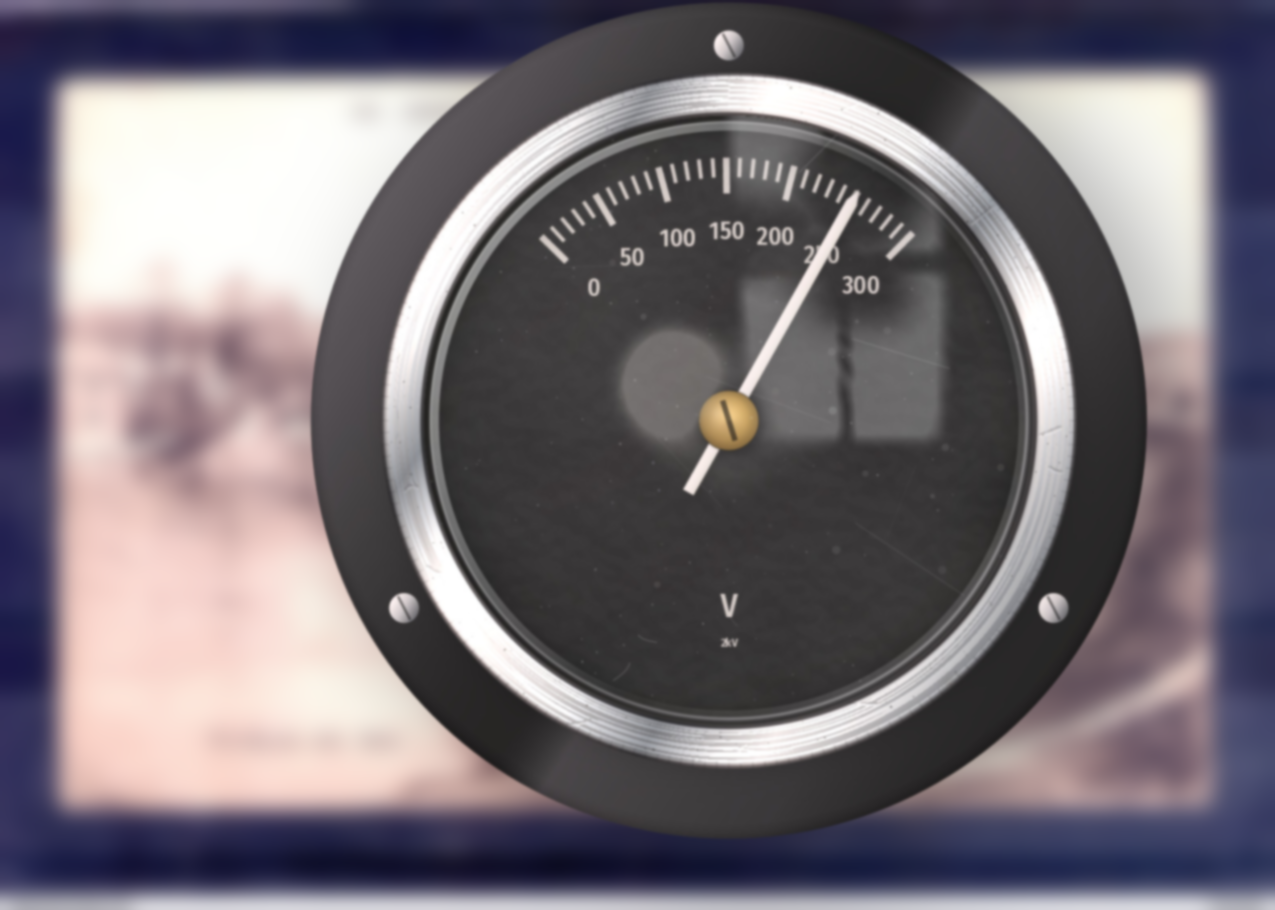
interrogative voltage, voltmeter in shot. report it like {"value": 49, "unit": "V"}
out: {"value": 250, "unit": "V"}
